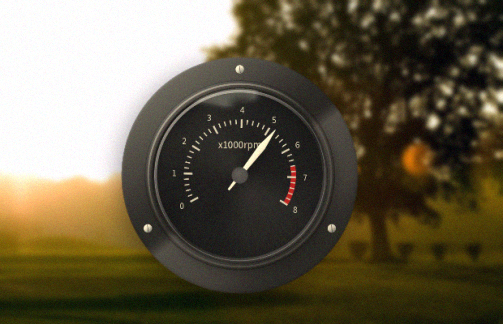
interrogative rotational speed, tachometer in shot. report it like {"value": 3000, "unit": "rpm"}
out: {"value": 5200, "unit": "rpm"}
